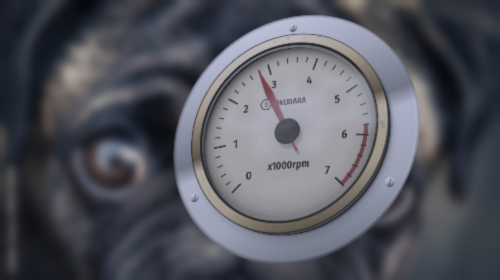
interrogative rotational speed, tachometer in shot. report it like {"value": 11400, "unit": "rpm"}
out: {"value": 2800, "unit": "rpm"}
